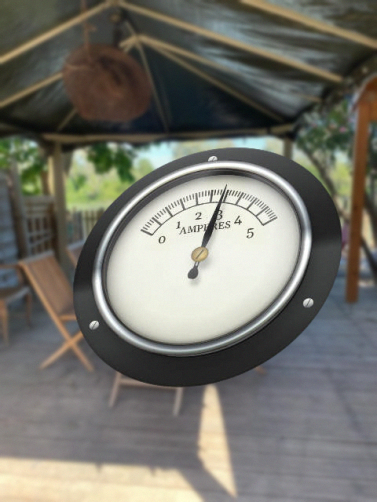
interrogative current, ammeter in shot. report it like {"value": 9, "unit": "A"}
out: {"value": 3, "unit": "A"}
